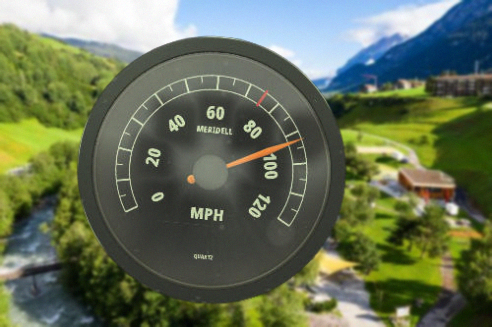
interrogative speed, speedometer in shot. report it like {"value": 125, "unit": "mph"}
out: {"value": 92.5, "unit": "mph"}
